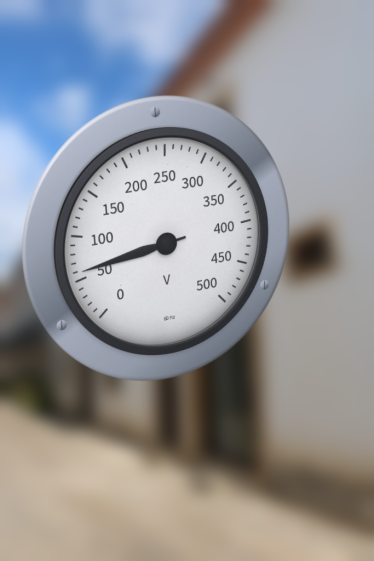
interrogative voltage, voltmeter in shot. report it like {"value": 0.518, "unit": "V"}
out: {"value": 60, "unit": "V"}
